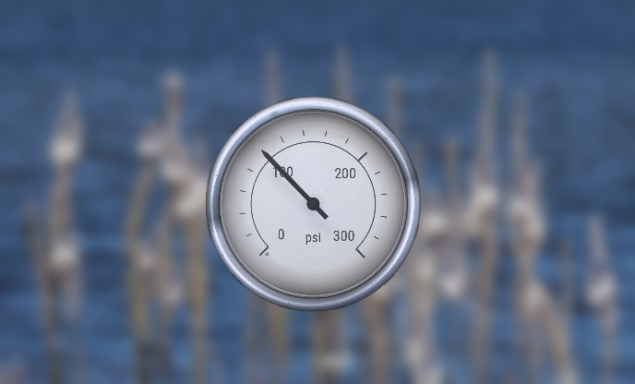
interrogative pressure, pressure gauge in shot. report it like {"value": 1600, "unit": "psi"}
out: {"value": 100, "unit": "psi"}
